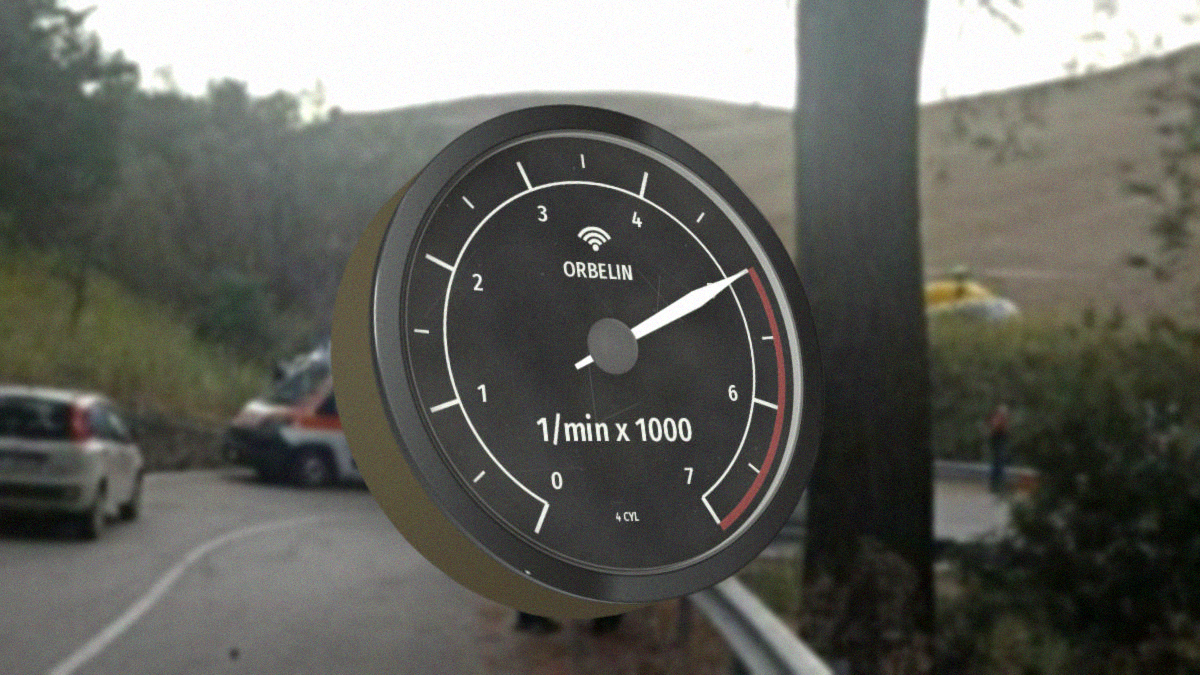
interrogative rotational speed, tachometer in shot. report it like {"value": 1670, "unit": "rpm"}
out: {"value": 5000, "unit": "rpm"}
